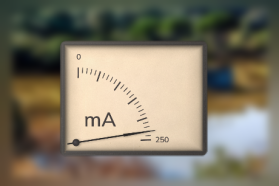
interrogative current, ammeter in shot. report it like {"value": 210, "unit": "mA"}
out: {"value": 230, "unit": "mA"}
